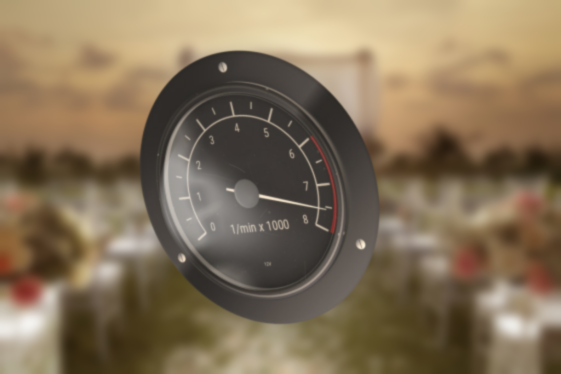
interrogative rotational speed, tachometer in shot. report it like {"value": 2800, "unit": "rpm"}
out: {"value": 7500, "unit": "rpm"}
